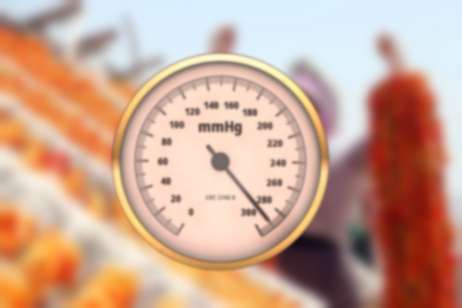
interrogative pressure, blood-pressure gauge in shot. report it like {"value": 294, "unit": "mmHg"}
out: {"value": 290, "unit": "mmHg"}
